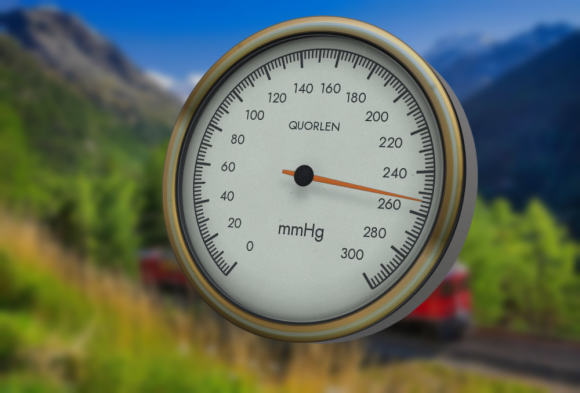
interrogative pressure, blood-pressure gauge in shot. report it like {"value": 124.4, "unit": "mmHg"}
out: {"value": 254, "unit": "mmHg"}
